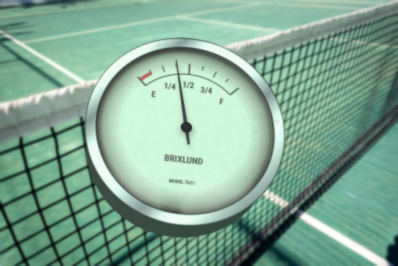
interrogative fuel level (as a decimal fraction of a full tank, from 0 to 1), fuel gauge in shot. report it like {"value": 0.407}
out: {"value": 0.375}
